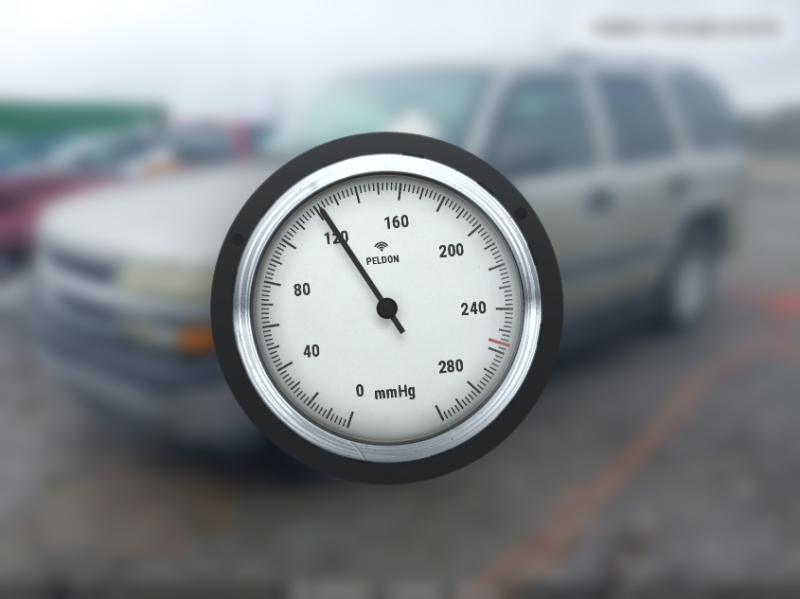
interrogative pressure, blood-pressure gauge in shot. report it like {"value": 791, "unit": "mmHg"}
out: {"value": 122, "unit": "mmHg"}
